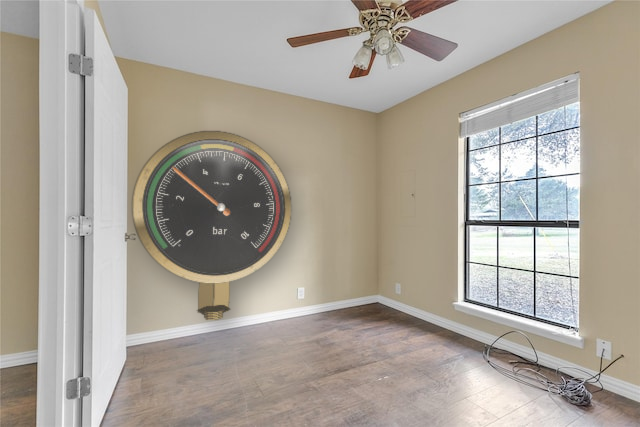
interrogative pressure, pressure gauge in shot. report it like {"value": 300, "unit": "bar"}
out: {"value": 3, "unit": "bar"}
